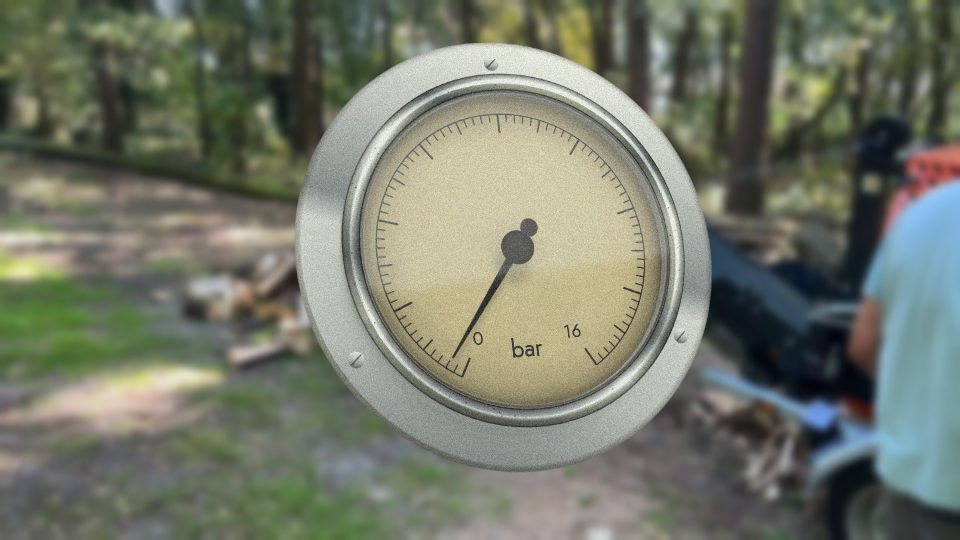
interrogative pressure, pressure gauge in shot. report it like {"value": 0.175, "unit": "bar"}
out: {"value": 0.4, "unit": "bar"}
